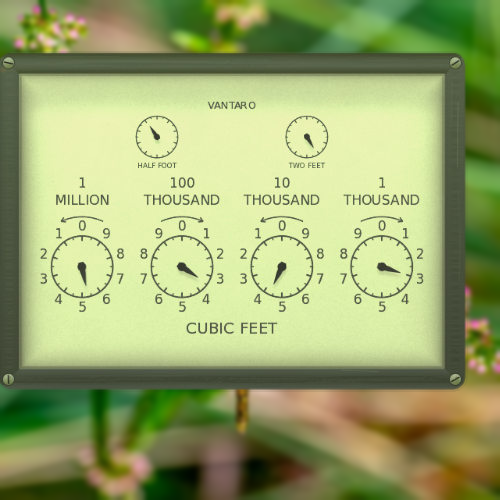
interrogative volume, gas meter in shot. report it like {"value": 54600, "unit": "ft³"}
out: {"value": 534300, "unit": "ft³"}
